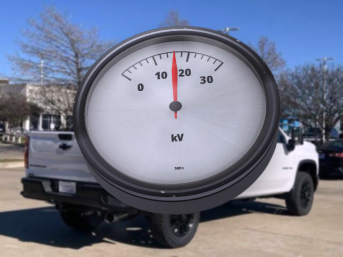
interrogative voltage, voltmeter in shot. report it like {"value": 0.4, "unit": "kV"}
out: {"value": 16, "unit": "kV"}
